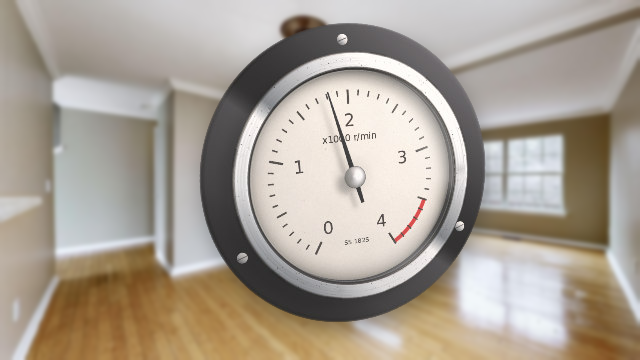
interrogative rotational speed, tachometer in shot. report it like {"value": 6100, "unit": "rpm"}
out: {"value": 1800, "unit": "rpm"}
